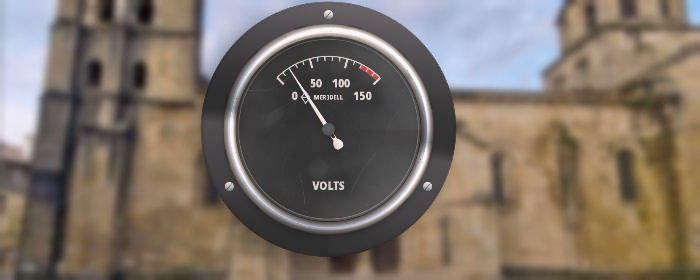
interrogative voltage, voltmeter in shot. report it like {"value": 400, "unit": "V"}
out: {"value": 20, "unit": "V"}
